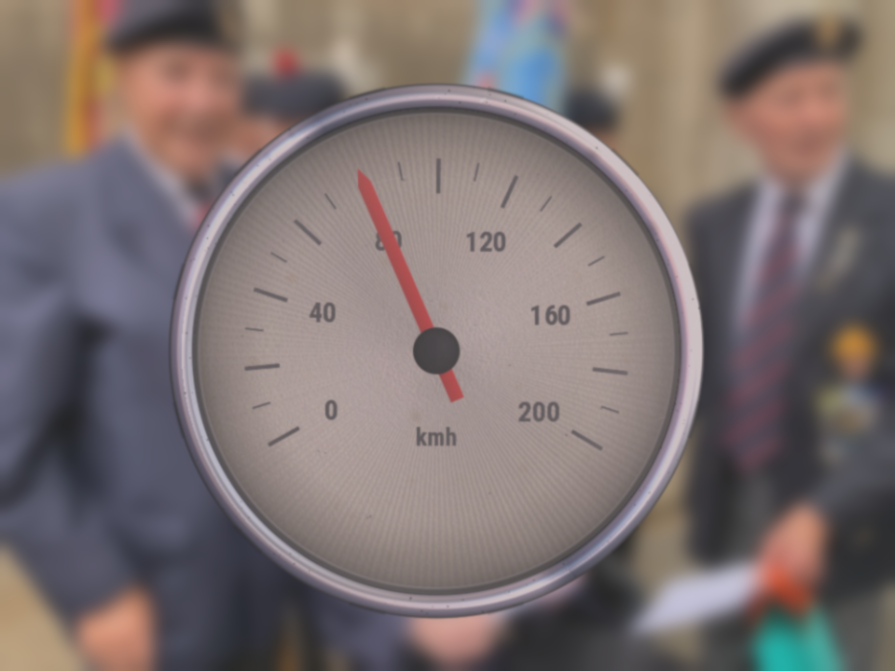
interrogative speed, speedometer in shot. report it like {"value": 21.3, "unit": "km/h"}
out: {"value": 80, "unit": "km/h"}
